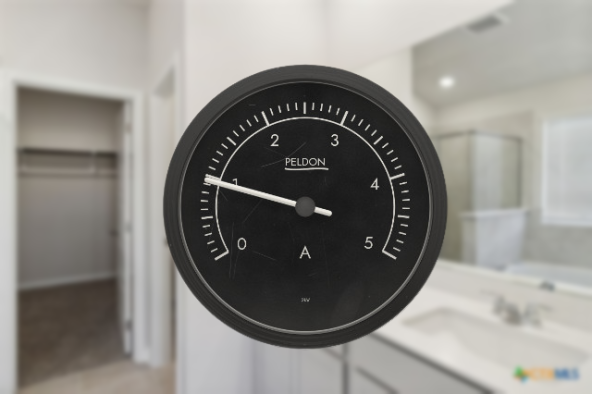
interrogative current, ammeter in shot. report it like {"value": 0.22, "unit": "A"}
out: {"value": 0.95, "unit": "A"}
